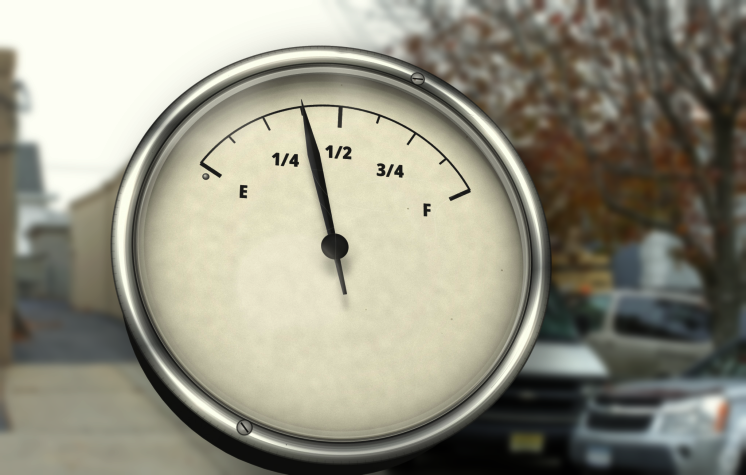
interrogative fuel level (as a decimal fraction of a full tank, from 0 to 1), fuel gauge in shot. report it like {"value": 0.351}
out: {"value": 0.375}
